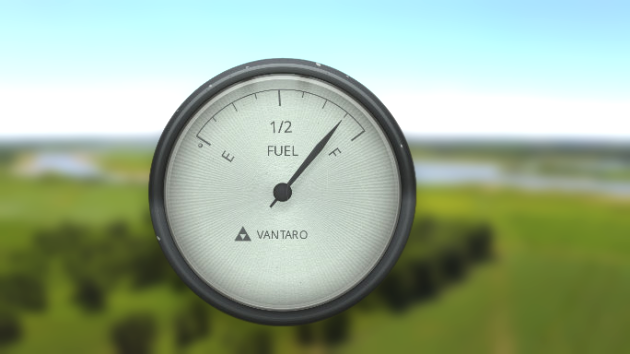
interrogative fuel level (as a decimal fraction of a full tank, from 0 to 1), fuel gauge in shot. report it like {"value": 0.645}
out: {"value": 0.875}
